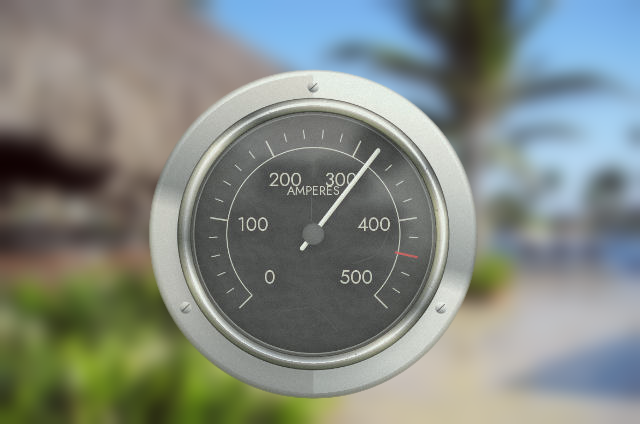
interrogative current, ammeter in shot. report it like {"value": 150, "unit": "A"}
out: {"value": 320, "unit": "A"}
